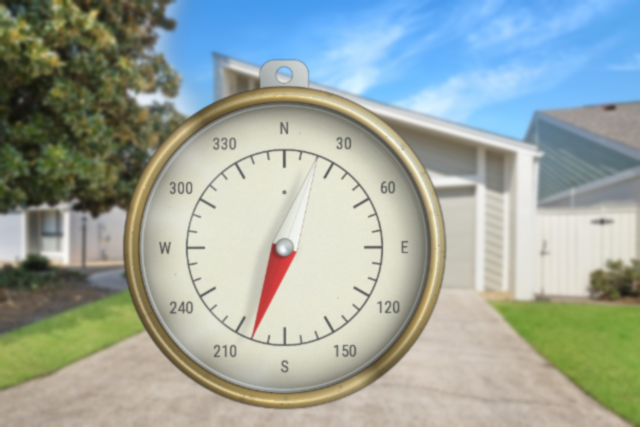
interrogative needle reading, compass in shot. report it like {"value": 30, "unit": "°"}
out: {"value": 200, "unit": "°"}
